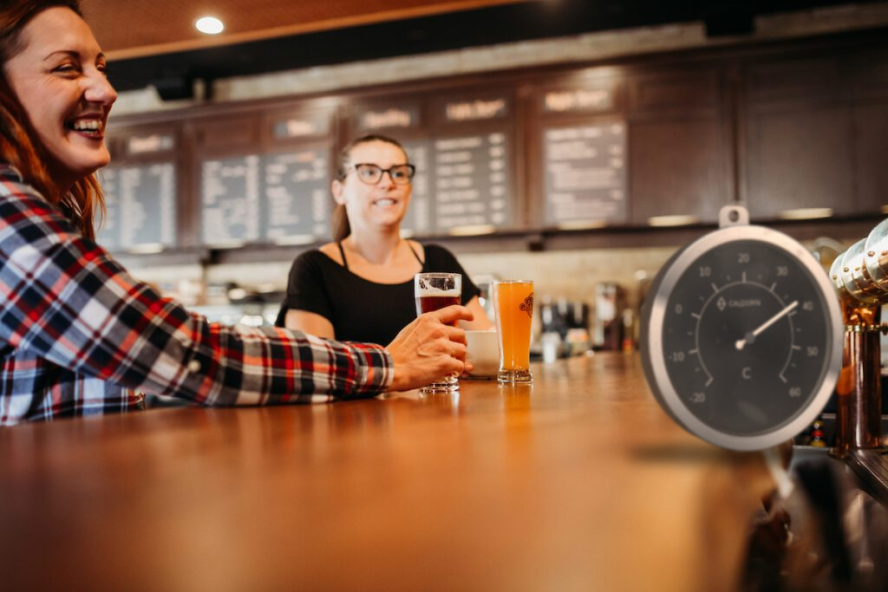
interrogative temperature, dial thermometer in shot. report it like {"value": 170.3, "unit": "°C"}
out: {"value": 37.5, "unit": "°C"}
